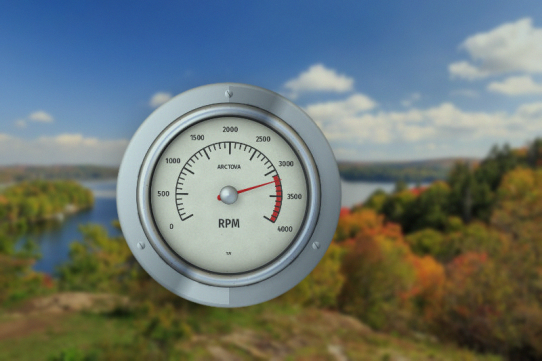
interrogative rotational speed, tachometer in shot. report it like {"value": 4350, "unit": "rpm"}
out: {"value": 3200, "unit": "rpm"}
